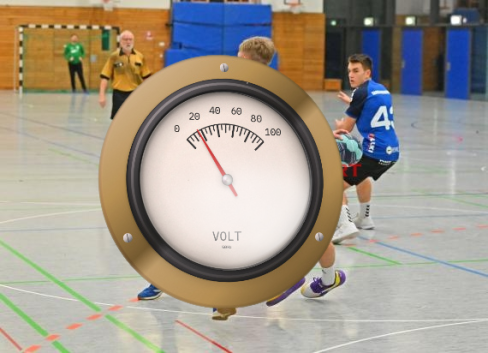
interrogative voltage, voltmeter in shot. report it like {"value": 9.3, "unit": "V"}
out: {"value": 15, "unit": "V"}
